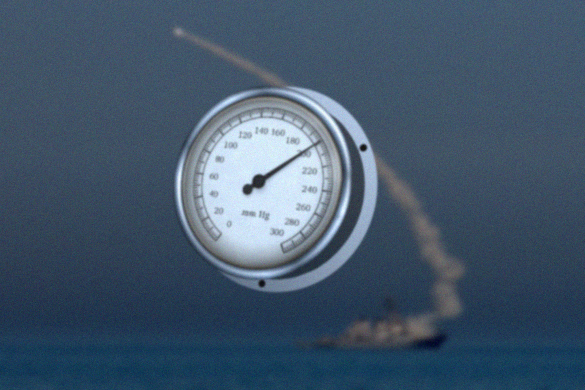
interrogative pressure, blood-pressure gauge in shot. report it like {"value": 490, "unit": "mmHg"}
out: {"value": 200, "unit": "mmHg"}
